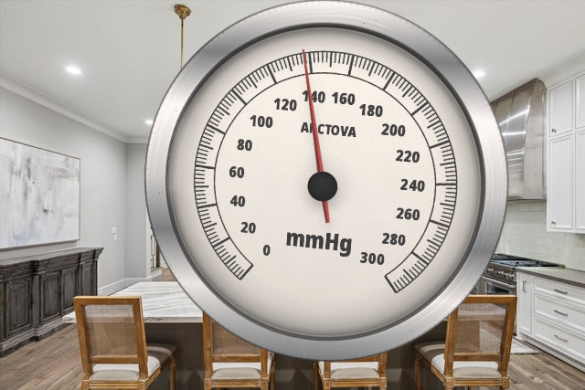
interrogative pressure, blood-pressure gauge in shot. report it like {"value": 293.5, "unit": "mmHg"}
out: {"value": 138, "unit": "mmHg"}
